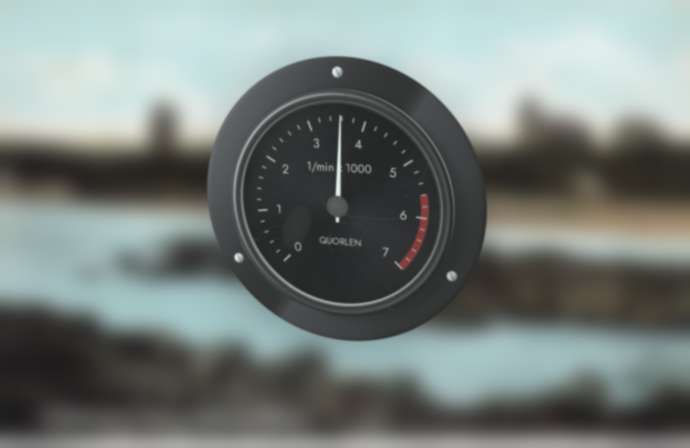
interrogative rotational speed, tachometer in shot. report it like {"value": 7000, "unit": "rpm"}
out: {"value": 3600, "unit": "rpm"}
